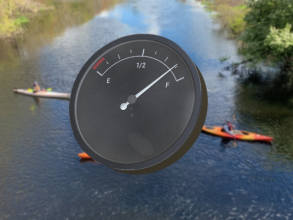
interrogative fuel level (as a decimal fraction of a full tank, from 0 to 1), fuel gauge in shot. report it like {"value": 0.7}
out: {"value": 0.875}
